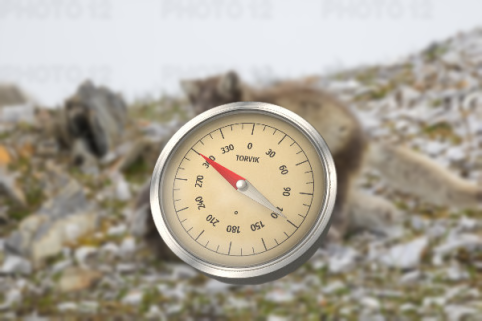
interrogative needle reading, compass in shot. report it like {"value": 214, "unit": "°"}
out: {"value": 300, "unit": "°"}
